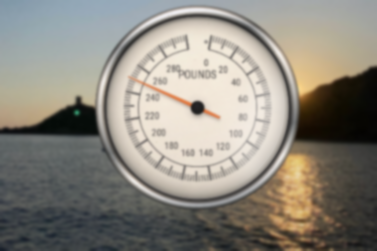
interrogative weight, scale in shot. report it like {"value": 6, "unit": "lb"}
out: {"value": 250, "unit": "lb"}
